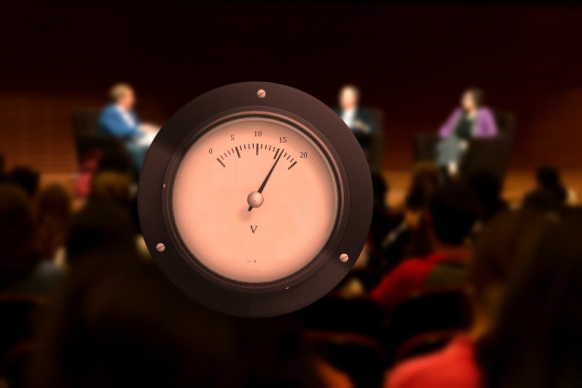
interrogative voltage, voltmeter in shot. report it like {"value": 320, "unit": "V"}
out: {"value": 16, "unit": "V"}
